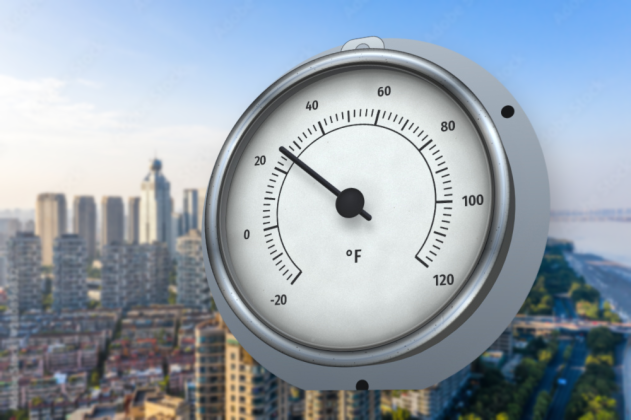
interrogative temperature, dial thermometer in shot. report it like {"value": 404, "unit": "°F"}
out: {"value": 26, "unit": "°F"}
